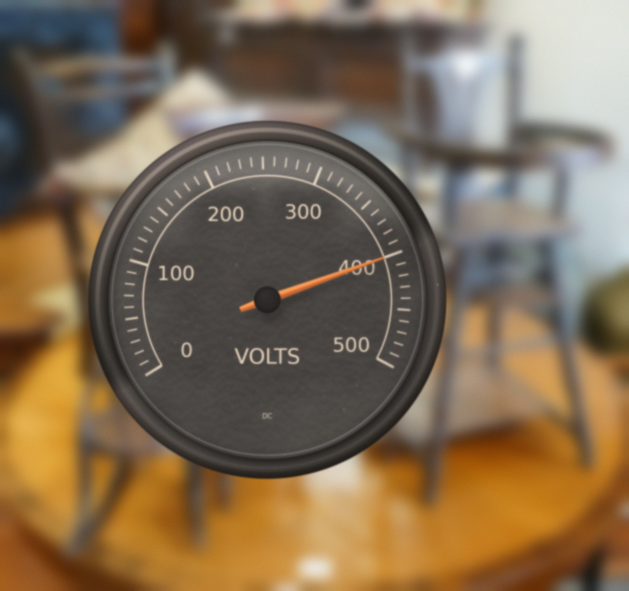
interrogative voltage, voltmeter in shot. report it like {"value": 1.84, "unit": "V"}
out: {"value": 400, "unit": "V"}
